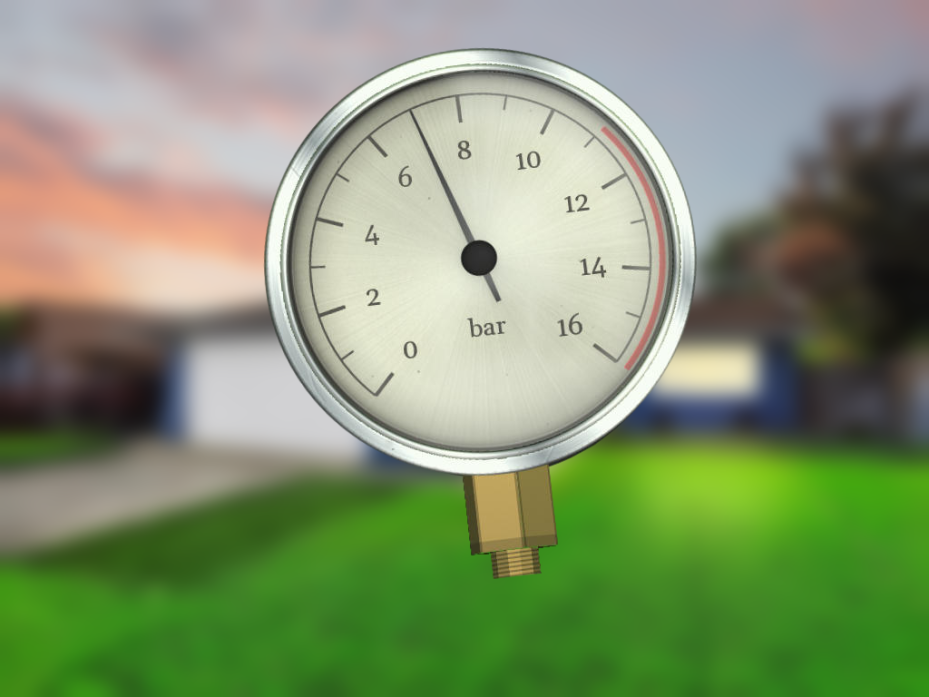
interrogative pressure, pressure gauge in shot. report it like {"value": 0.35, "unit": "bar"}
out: {"value": 7, "unit": "bar"}
